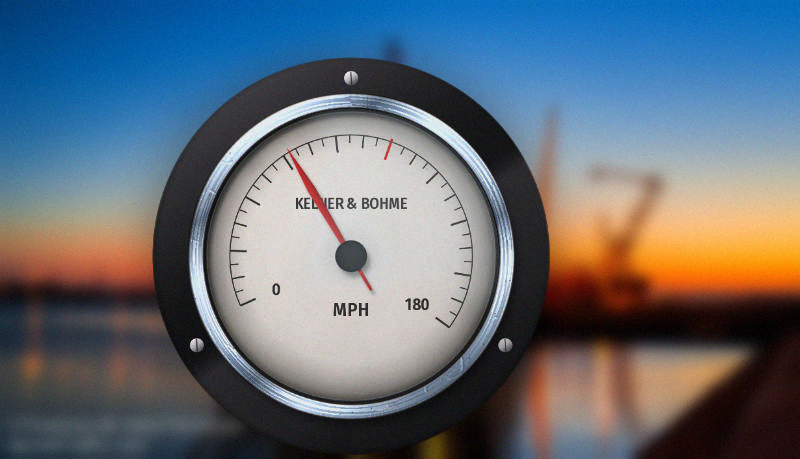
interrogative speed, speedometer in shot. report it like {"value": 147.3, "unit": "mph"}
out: {"value": 62.5, "unit": "mph"}
